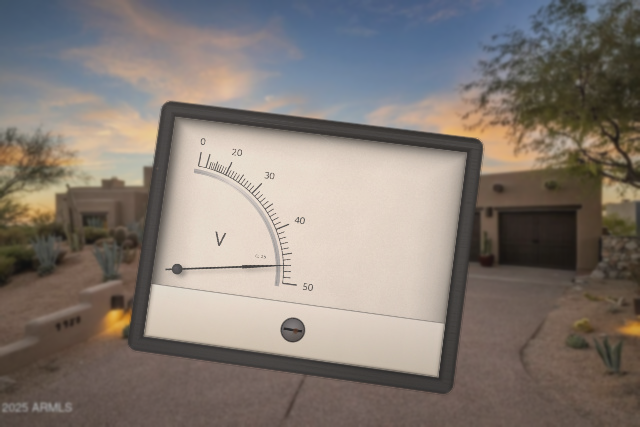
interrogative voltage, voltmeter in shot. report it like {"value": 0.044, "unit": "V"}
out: {"value": 47, "unit": "V"}
